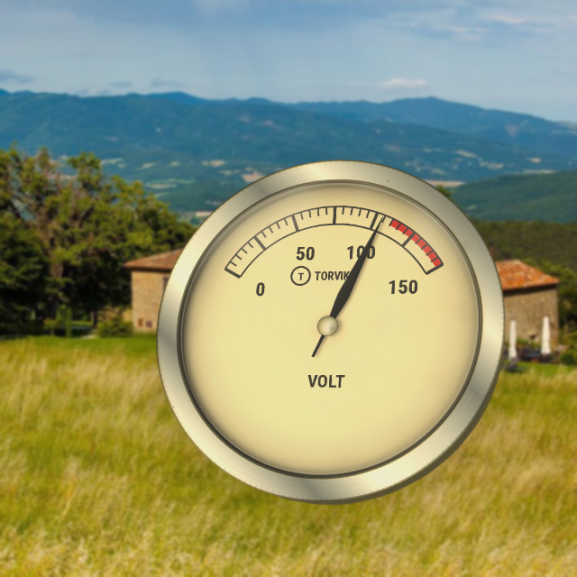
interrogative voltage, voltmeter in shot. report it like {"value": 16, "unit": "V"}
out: {"value": 105, "unit": "V"}
